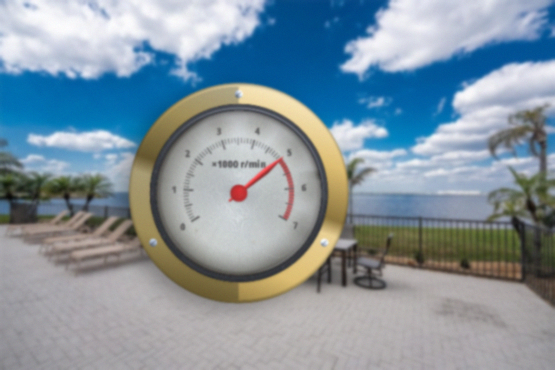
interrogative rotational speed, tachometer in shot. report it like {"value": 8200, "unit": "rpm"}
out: {"value": 5000, "unit": "rpm"}
